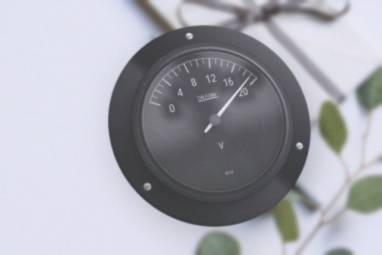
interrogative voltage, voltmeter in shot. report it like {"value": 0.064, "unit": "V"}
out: {"value": 19, "unit": "V"}
